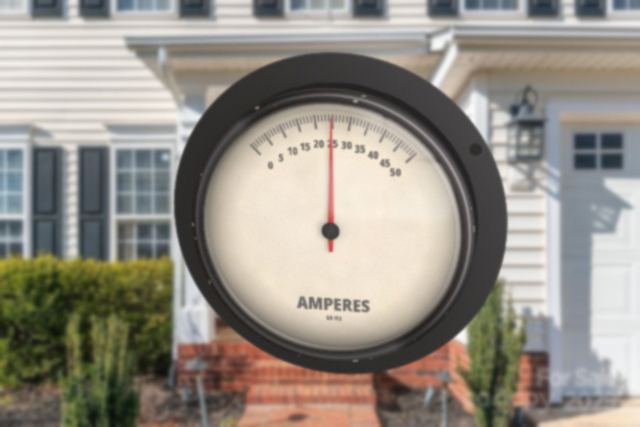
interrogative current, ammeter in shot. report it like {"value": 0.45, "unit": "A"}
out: {"value": 25, "unit": "A"}
